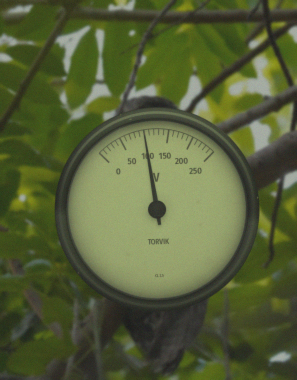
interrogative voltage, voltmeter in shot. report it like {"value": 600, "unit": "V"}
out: {"value": 100, "unit": "V"}
